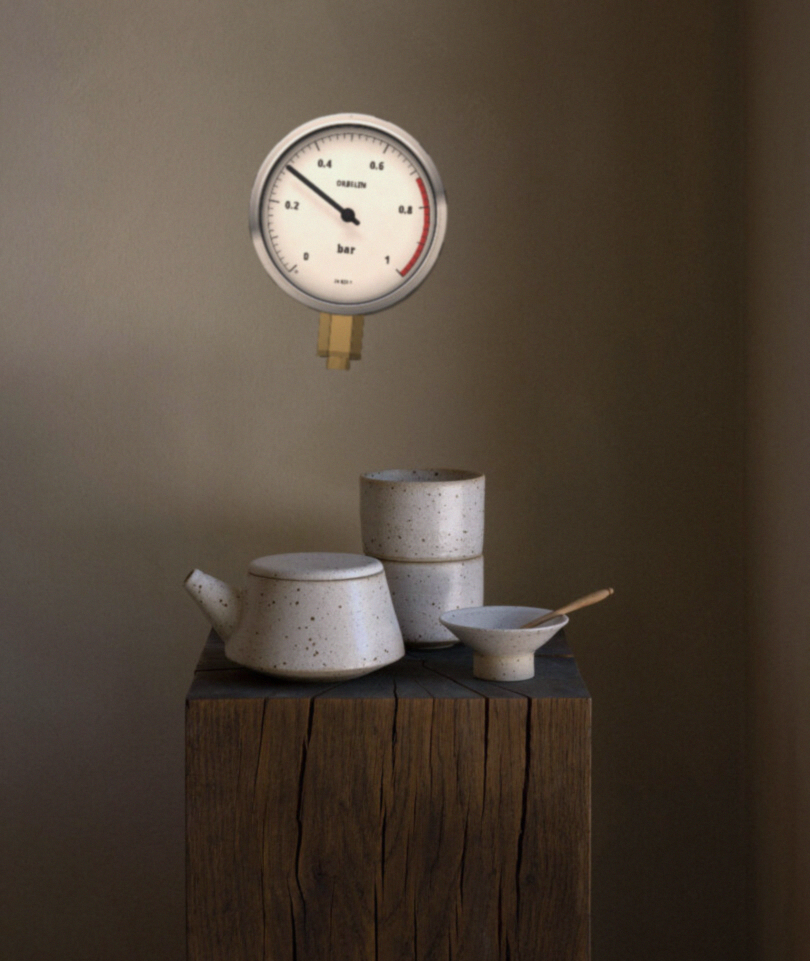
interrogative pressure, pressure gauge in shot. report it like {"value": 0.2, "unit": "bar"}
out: {"value": 0.3, "unit": "bar"}
